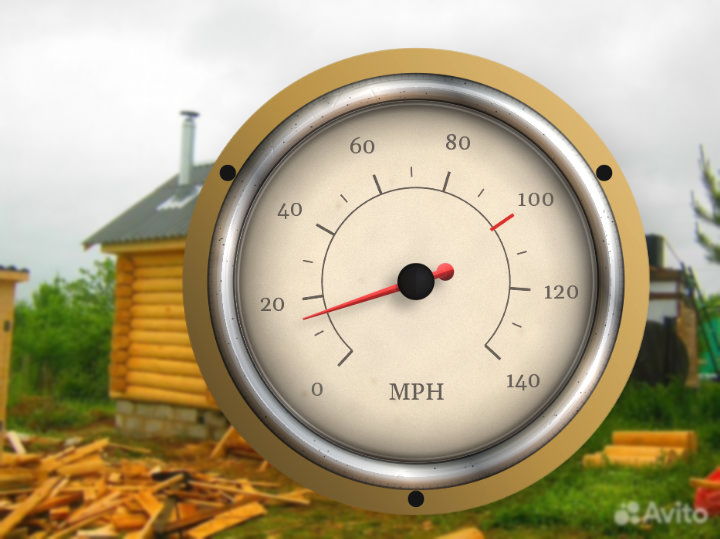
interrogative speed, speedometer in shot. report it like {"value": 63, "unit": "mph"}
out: {"value": 15, "unit": "mph"}
